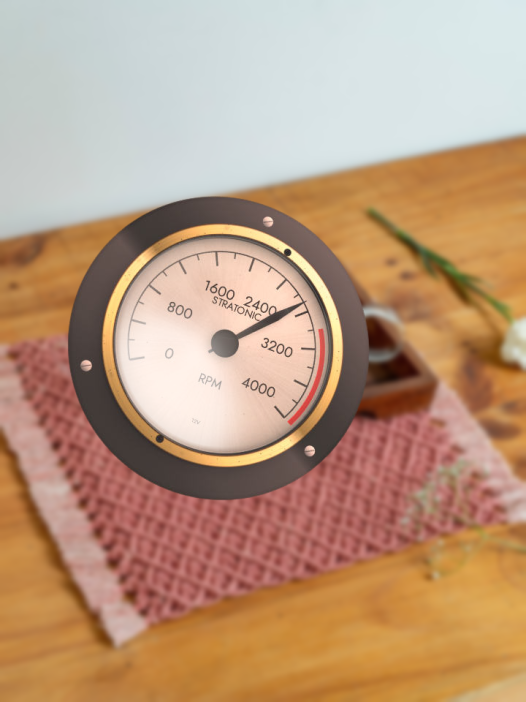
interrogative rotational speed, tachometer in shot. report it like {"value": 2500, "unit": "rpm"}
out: {"value": 2700, "unit": "rpm"}
